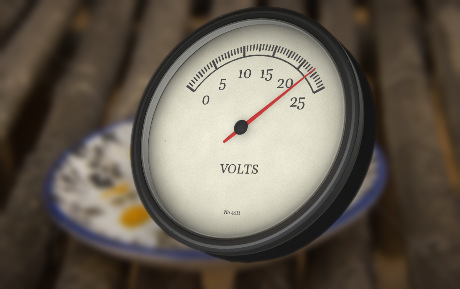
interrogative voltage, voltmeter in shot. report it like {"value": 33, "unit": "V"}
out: {"value": 22.5, "unit": "V"}
